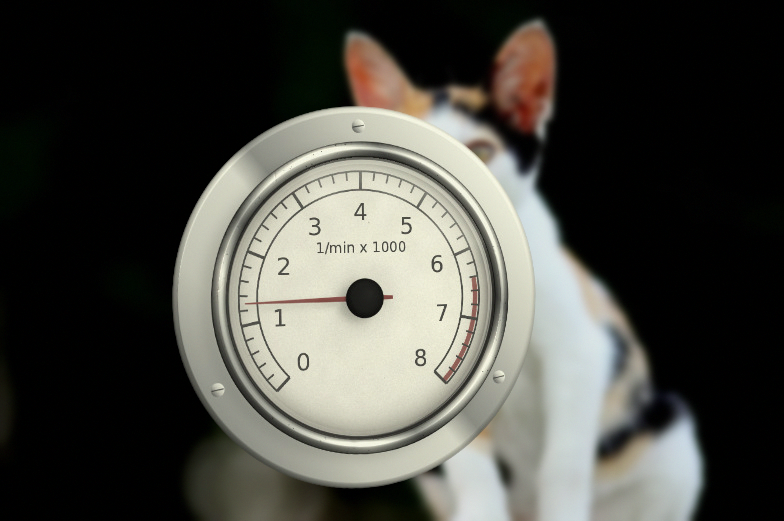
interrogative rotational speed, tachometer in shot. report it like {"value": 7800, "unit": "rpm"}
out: {"value": 1300, "unit": "rpm"}
